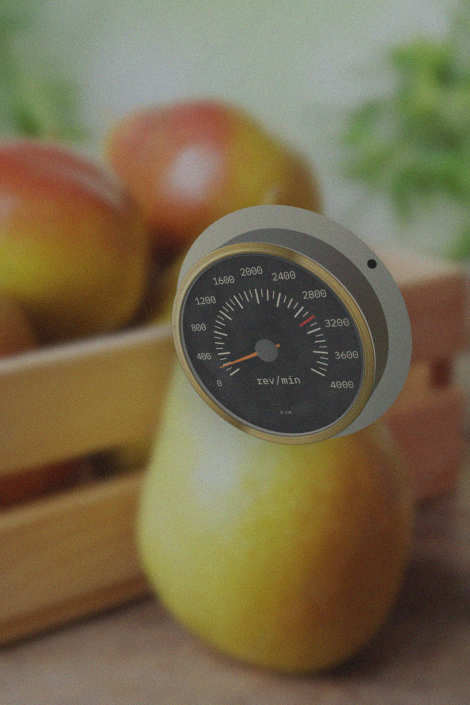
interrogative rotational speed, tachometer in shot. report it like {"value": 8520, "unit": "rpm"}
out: {"value": 200, "unit": "rpm"}
